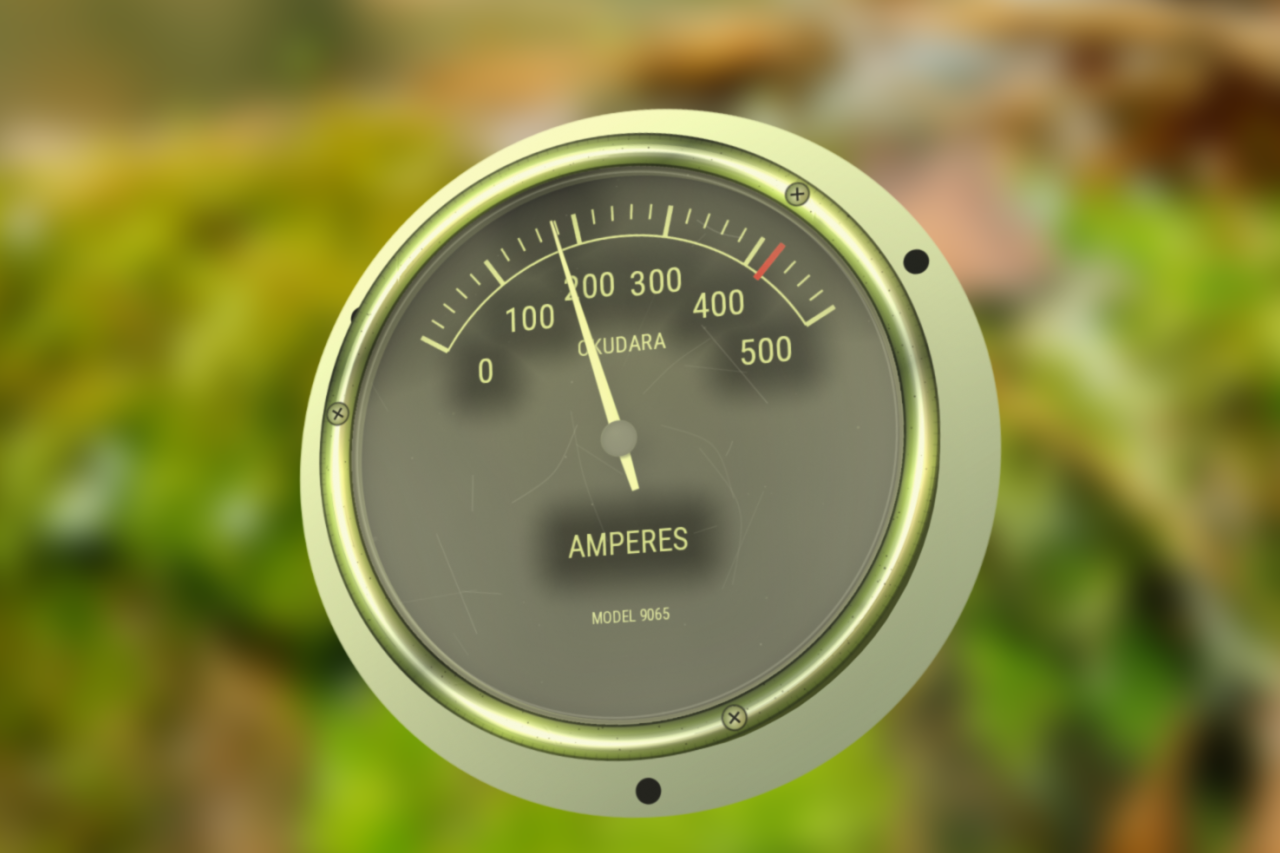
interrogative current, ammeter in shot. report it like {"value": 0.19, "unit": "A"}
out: {"value": 180, "unit": "A"}
